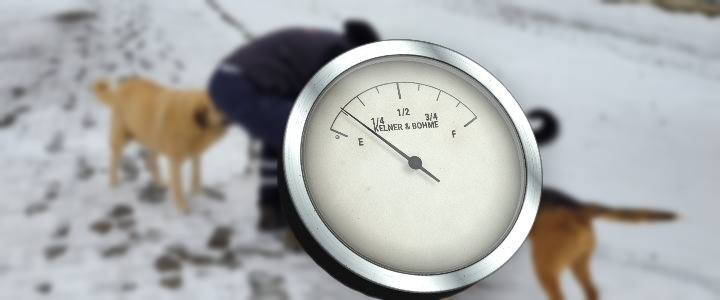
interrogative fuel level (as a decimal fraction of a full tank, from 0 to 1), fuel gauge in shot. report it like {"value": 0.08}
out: {"value": 0.125}
